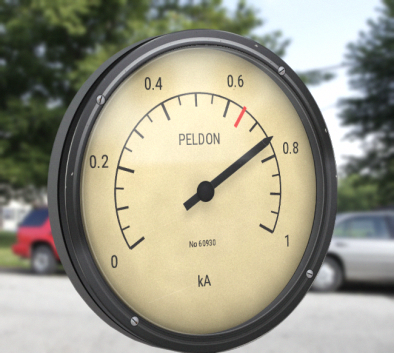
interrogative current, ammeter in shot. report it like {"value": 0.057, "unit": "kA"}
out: {"value": 0.75, "unit": "kA"}
